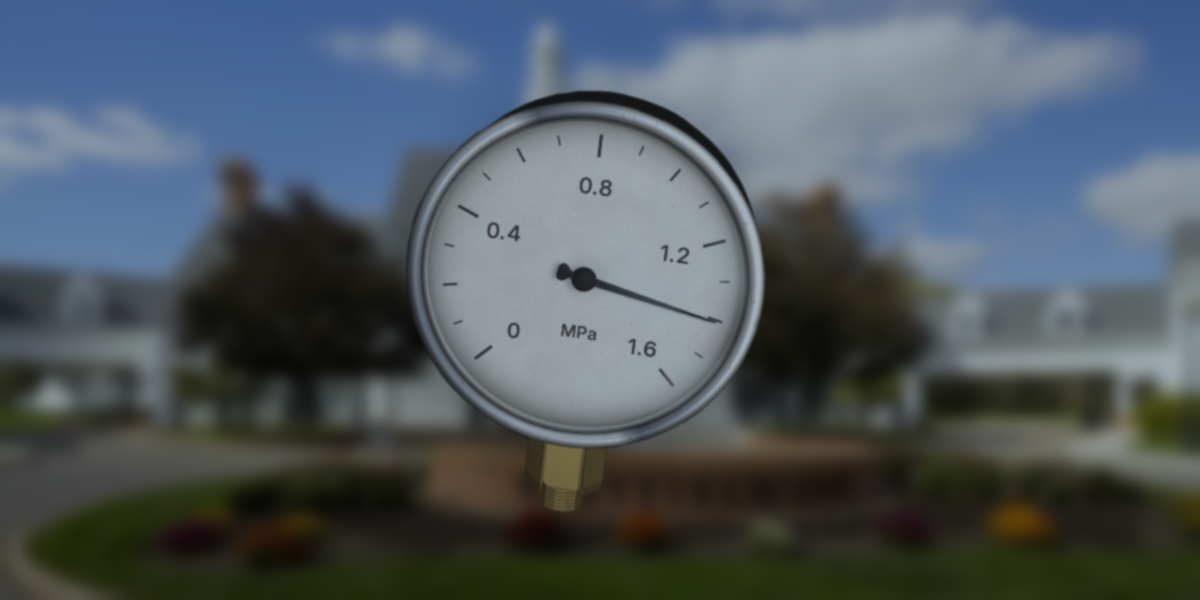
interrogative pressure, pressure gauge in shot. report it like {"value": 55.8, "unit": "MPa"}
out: {"value": 1.4, "unit": "MPa"}
